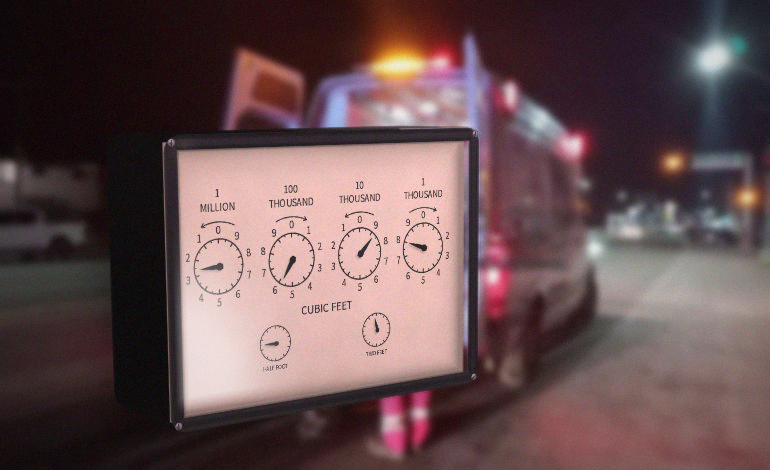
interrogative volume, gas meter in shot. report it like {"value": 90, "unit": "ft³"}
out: {"value": 258800, "unit": "ft³"}
